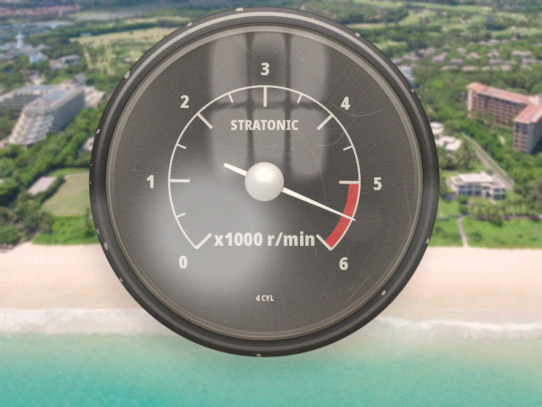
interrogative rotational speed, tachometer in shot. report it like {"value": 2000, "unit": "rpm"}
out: {"value": 5500, "unit": "rpm"}
